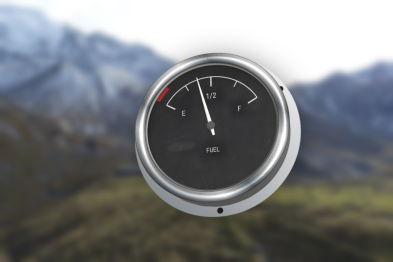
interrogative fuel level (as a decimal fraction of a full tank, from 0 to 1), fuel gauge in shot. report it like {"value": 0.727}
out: {"value": 0.375}
